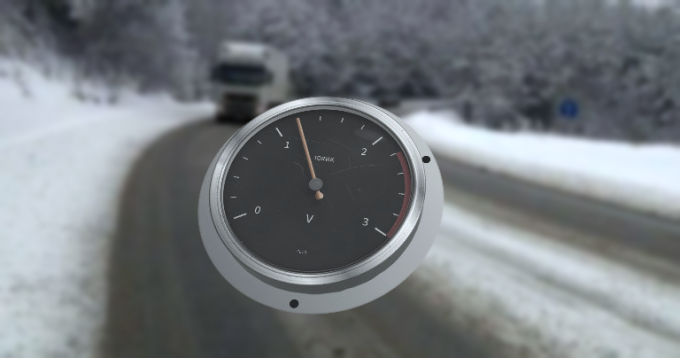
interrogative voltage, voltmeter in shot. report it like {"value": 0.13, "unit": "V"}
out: {"value": 1.2, "unit": "V"}
